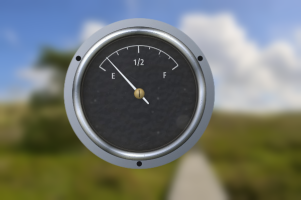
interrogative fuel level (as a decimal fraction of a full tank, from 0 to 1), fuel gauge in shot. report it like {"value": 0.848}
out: {"value": 0.125}
